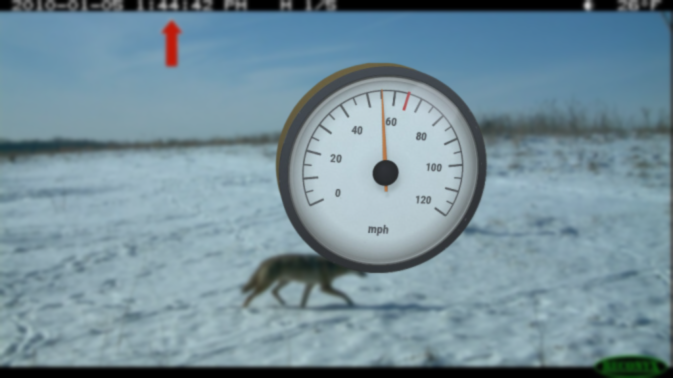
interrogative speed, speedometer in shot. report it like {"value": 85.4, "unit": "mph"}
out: {"value": 55, "unit": "mph"}
